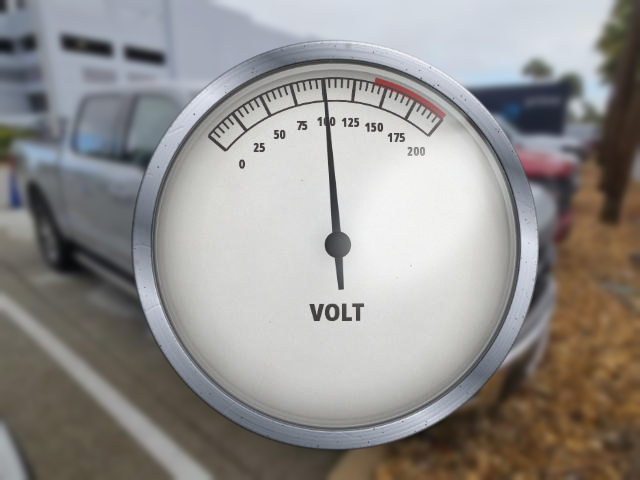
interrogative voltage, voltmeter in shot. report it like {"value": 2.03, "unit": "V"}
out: {"value": 100, "unit": "V"}
